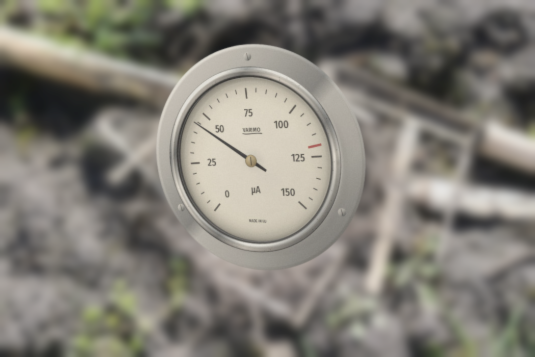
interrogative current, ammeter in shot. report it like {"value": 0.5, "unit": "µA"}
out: {"value": 45, "unit": "µA"}
